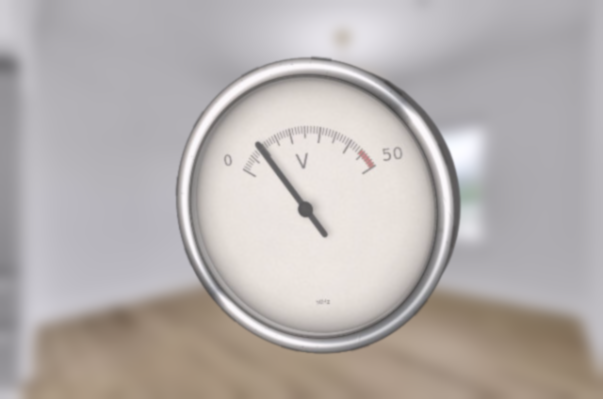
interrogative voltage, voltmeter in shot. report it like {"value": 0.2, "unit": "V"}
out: {"value": 10, "unit": "V"}
